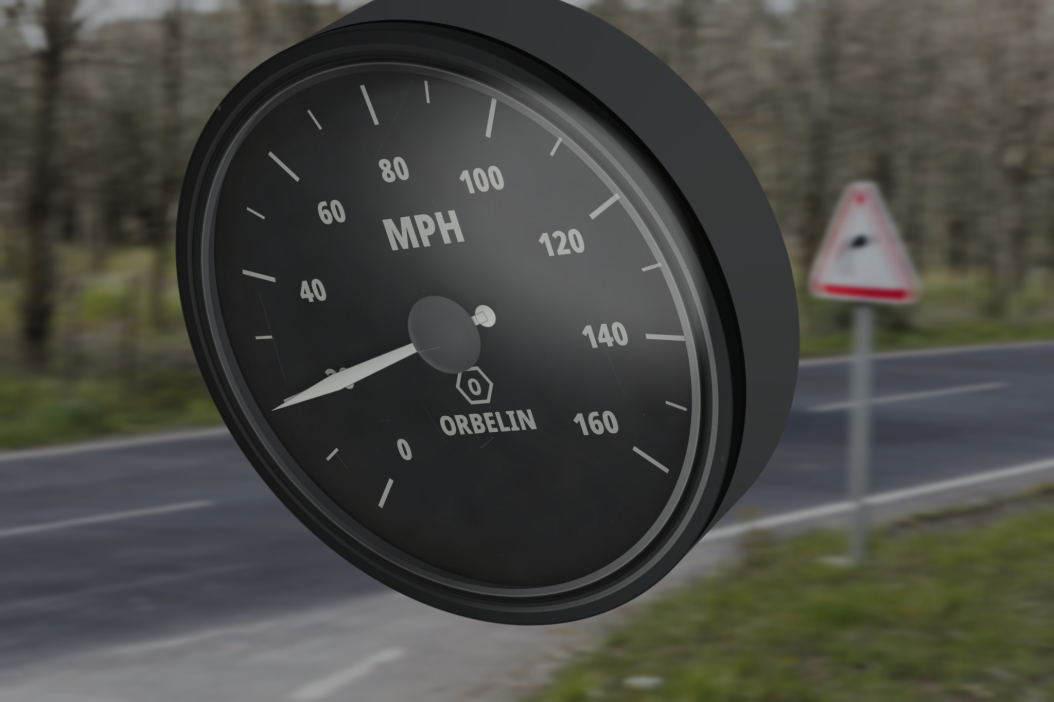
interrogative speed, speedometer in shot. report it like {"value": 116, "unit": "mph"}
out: {"value": 20, "unit": "mph"}
